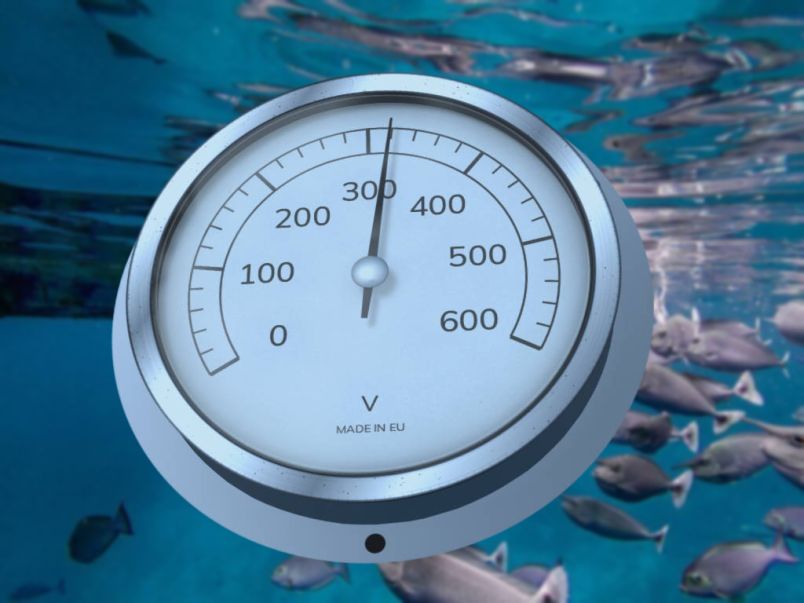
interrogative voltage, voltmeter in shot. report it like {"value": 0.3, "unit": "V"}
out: {"value": 320, "unit": "V"}
